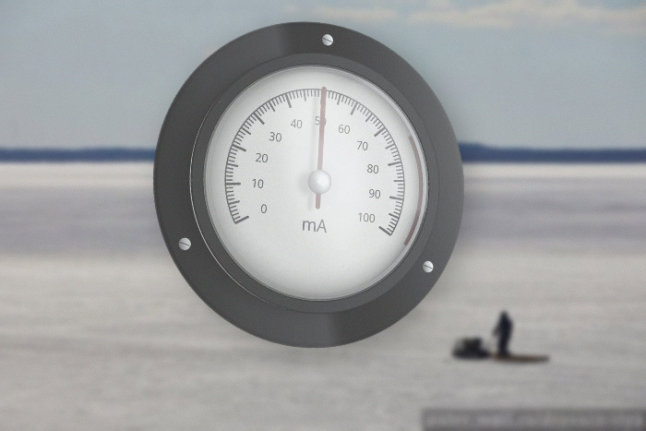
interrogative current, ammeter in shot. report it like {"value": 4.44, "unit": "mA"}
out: {"value": 50, "unit": "mA"}
